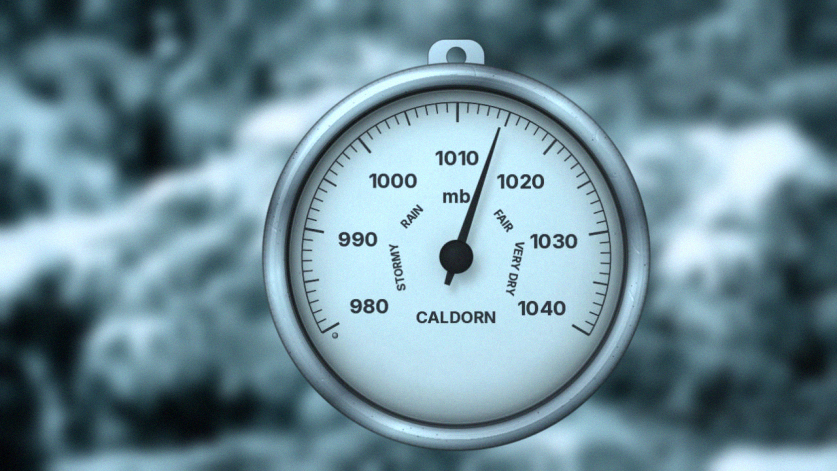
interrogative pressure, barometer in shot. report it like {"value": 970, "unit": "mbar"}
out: {"value": 1014.5, "unit": "mbar"}
